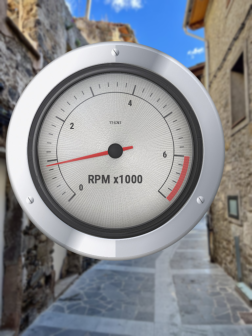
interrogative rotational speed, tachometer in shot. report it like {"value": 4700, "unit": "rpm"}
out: {"value": 900, "unit": "rpm"}
